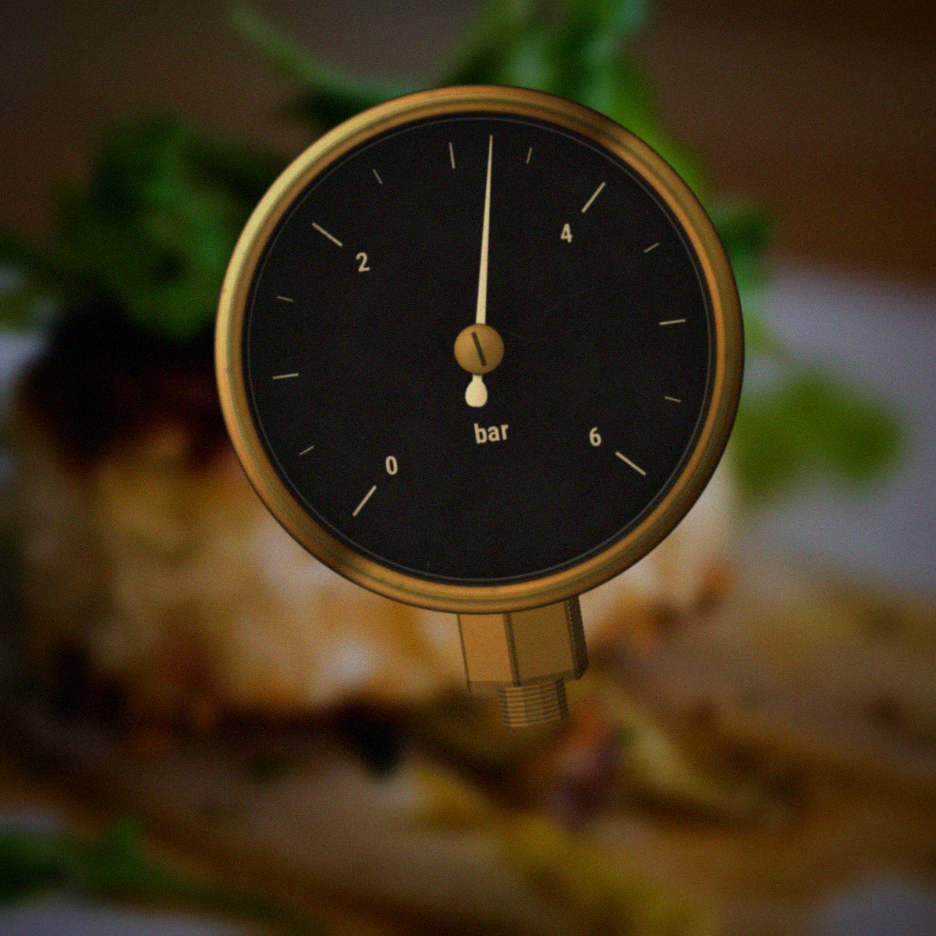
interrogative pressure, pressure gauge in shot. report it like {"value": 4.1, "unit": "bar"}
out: {"value": 3.25, "unit": "bar"}
